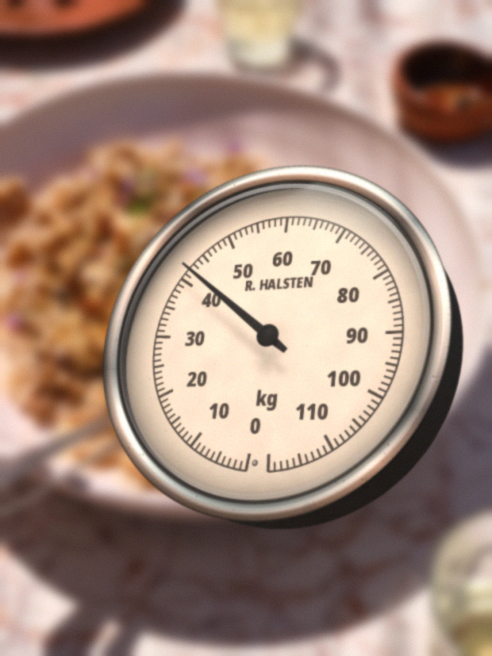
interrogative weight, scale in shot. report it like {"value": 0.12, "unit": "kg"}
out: {"value": 42, "unit": "kg"}
